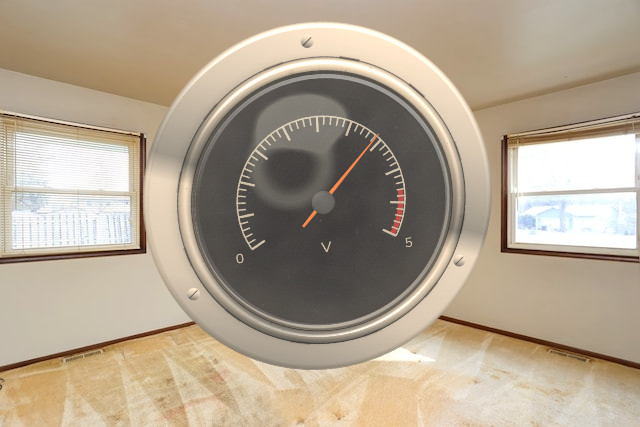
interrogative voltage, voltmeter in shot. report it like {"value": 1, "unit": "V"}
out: {"value": 3.4, "unit": "V"}
